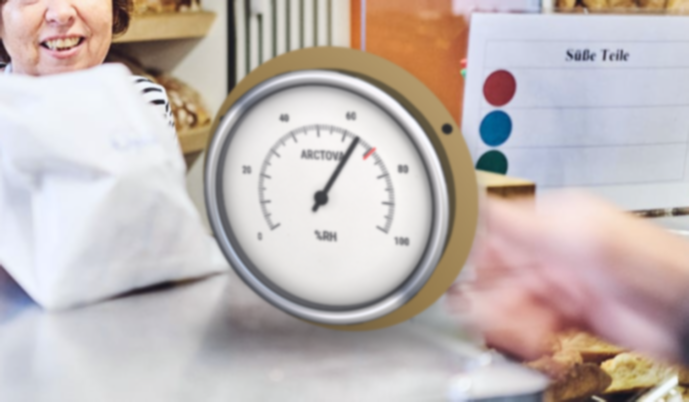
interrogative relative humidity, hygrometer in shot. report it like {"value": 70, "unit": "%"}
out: {"value": 65, "unit": "%"}
